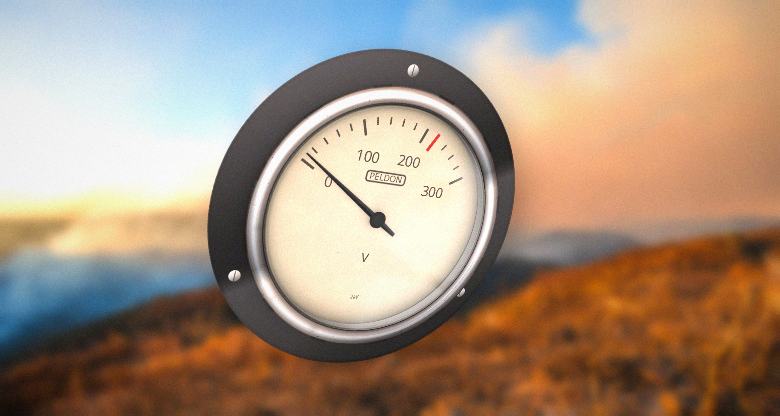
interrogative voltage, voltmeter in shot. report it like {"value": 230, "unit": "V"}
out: {"value": 10, "unit": "V"}
